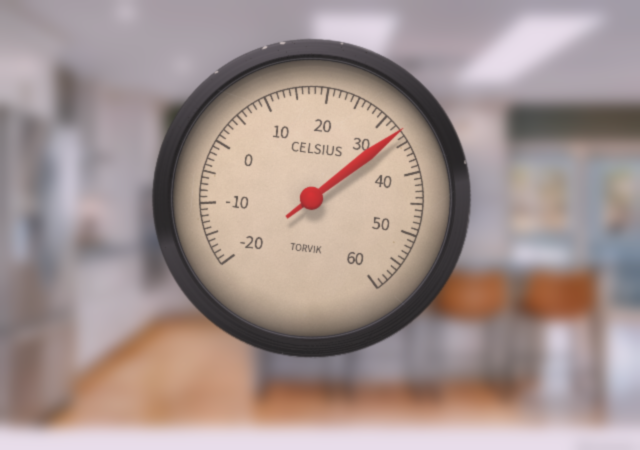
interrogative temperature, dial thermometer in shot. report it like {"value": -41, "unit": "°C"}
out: {"value": 33, "unit": "°C"}
